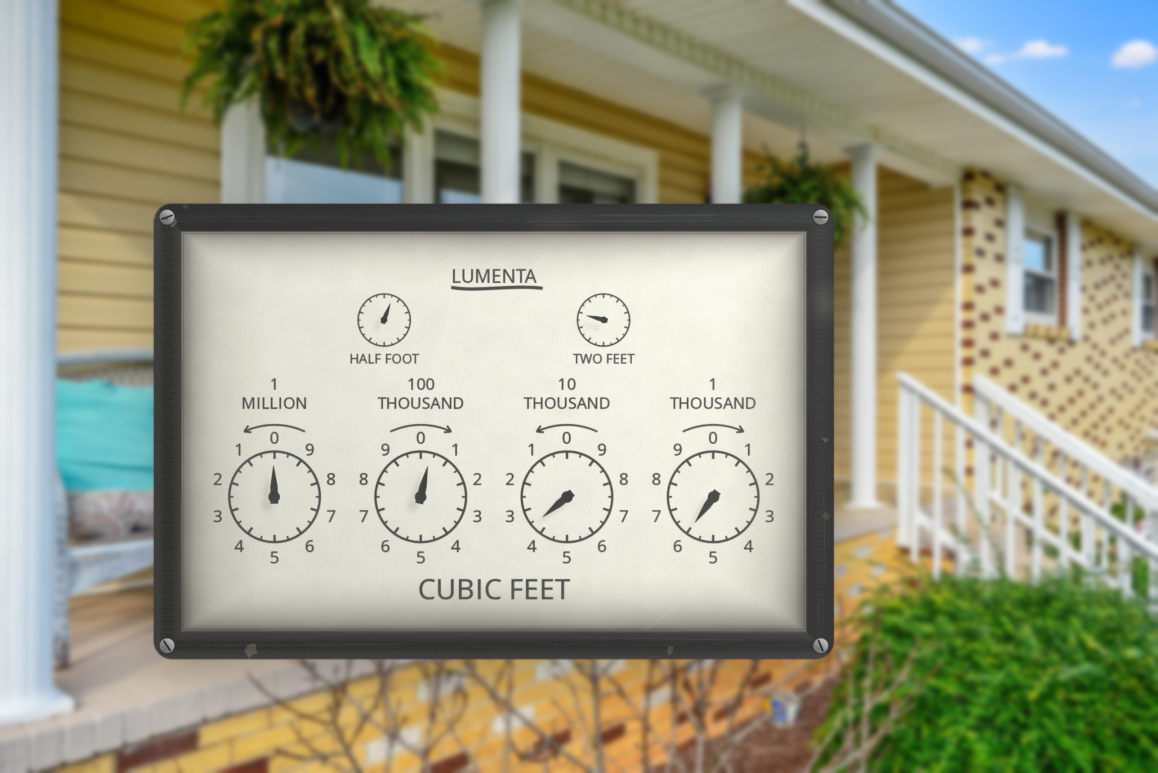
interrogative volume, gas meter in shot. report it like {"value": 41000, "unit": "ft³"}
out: {"value": 3600, "unit": "ft³"}
